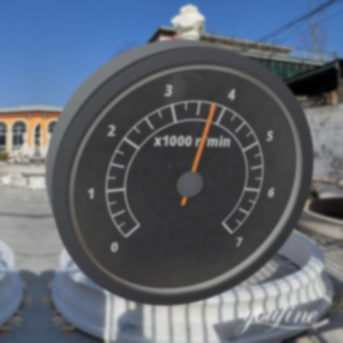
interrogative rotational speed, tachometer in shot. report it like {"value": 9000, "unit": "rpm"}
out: {"value": 3750, "unit": "rpm"}
